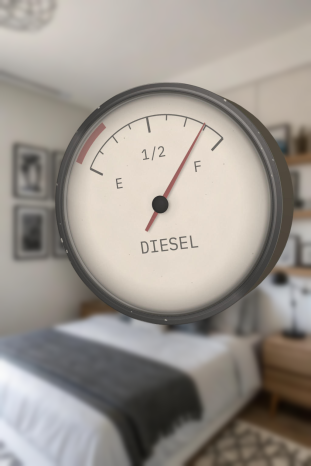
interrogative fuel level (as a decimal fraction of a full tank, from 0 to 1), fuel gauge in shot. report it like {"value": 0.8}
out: {"value": 0.875}
